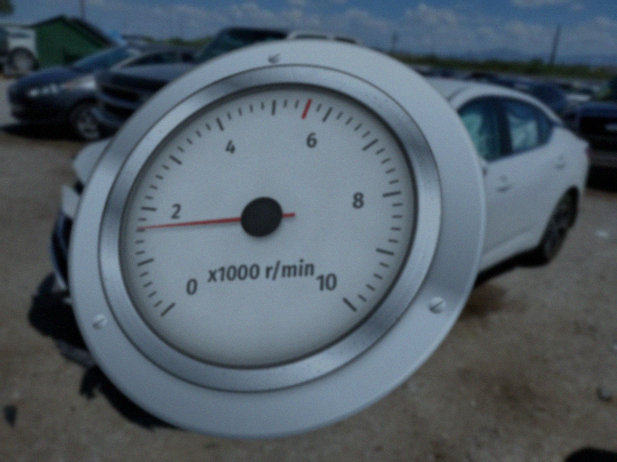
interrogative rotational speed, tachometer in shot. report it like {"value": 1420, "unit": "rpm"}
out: {"value": 1600, "unit": "rpm"}
